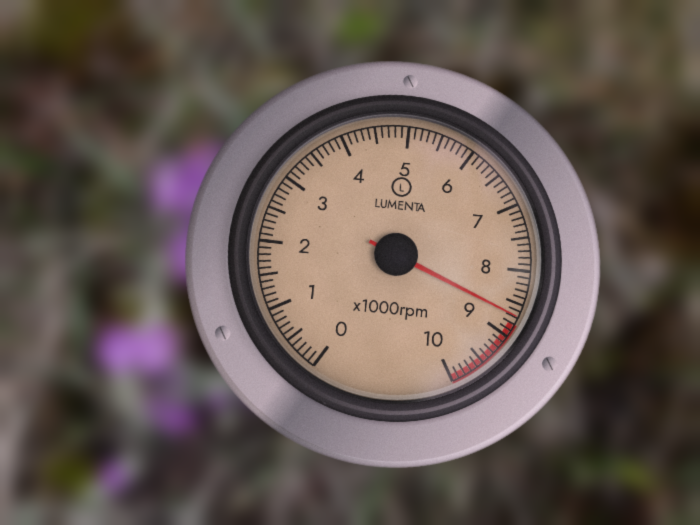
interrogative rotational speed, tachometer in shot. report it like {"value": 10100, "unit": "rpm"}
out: {"value": 8700, "unit": "rpm"}
